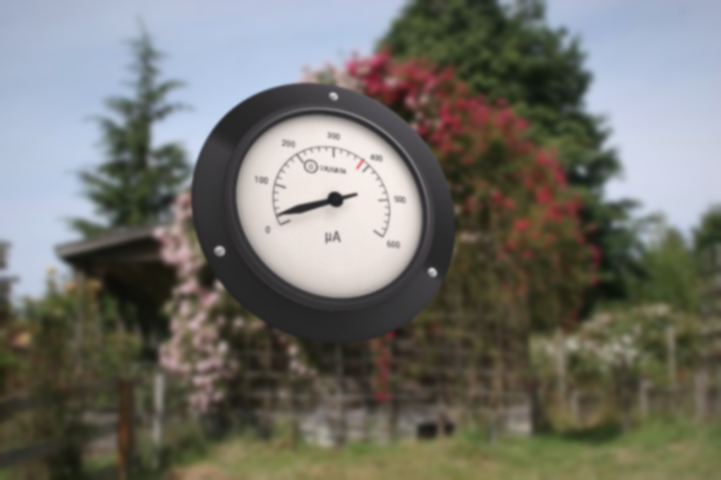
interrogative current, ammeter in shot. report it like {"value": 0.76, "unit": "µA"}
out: {"value": 20, "unit": "µA"}
